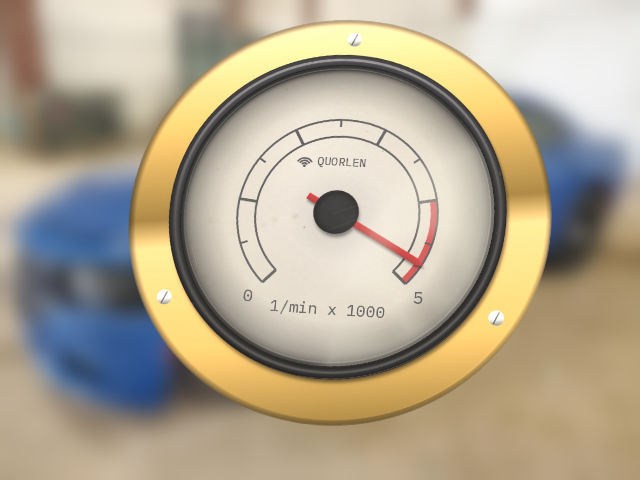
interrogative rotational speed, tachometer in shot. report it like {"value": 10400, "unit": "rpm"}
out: {"value": 4750, "unit": "rpm"}
